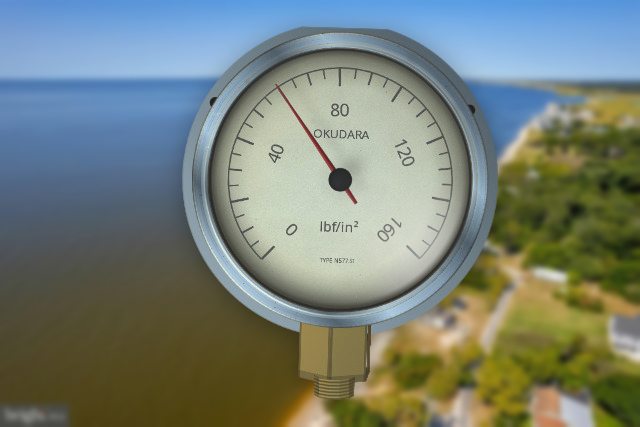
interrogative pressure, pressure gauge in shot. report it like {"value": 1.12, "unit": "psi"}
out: {"value": 60, "unit": "psi"}
